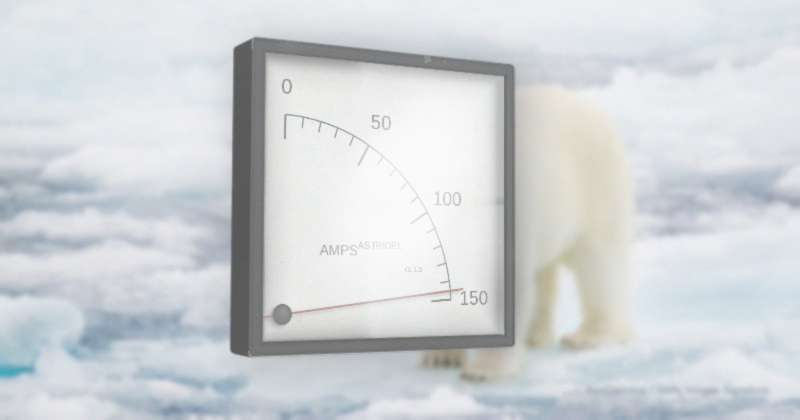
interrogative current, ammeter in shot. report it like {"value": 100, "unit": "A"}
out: {"value": 145, "unit": "A"}
